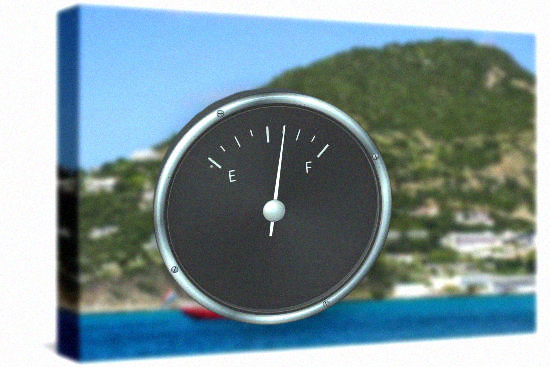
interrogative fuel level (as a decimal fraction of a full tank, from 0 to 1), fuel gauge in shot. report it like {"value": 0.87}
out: {"value": 0.625}
